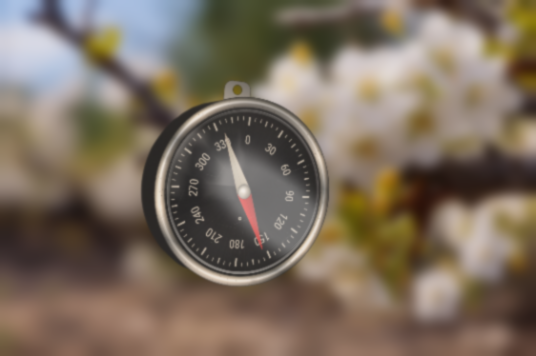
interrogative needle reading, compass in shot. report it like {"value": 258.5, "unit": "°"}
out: {"value": 155, "unit": "°"}
